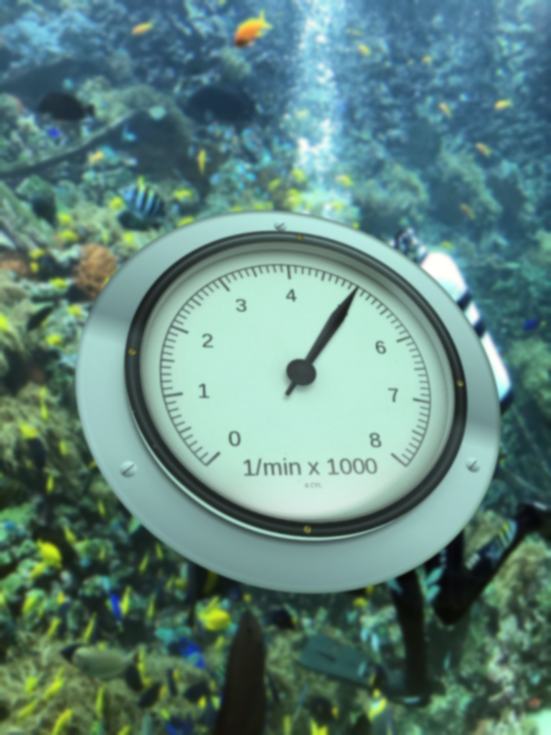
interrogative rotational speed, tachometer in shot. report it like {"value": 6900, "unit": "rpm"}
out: {"value": 5000, "unit": "rpm"}
